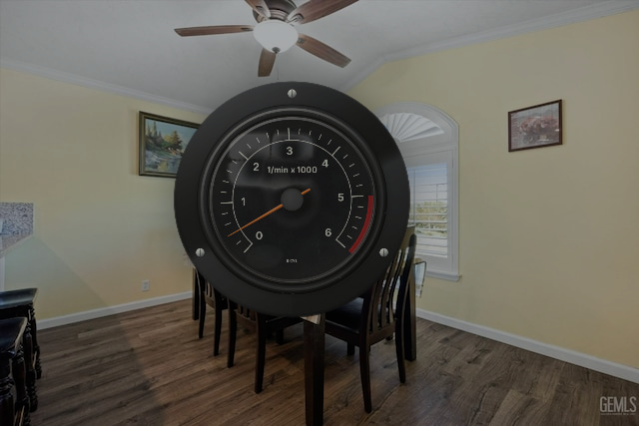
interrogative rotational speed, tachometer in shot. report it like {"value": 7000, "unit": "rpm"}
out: {"value": 400, "unit": "rpm"}
